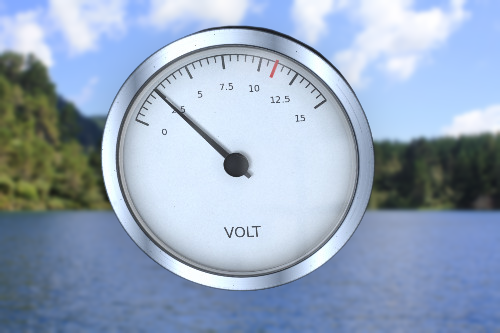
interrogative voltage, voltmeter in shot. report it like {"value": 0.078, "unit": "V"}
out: {"value": 2.5, "unit": "V"}
